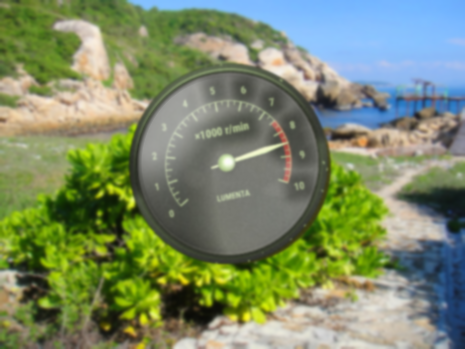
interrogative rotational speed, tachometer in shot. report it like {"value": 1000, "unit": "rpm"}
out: {"value": 8500, "unit": "rpm"}
